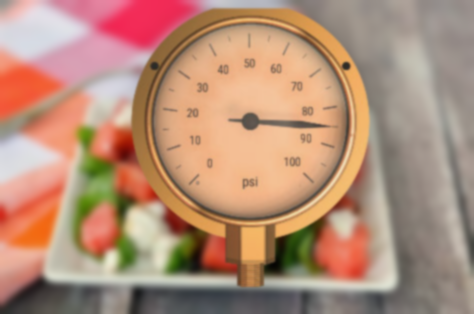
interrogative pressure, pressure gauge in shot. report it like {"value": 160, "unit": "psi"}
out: {"value": 85, "unit": "psi"}
